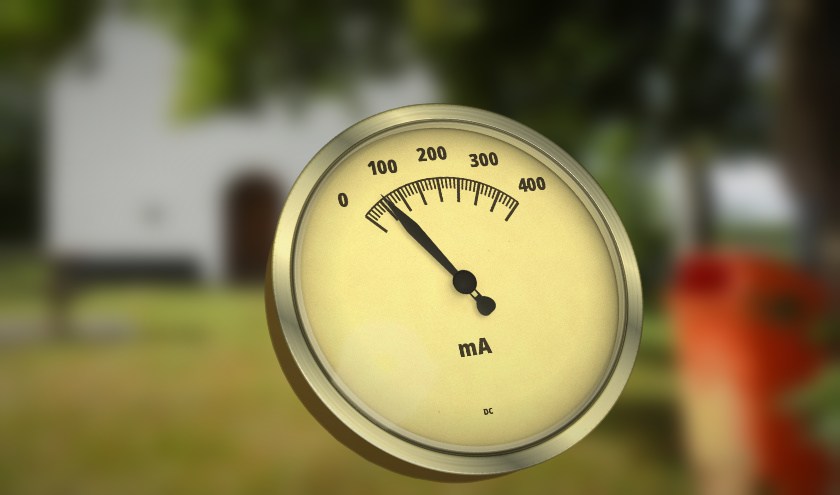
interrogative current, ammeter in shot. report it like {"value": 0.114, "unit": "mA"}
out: {"value": 50, "unit": "mA"}
